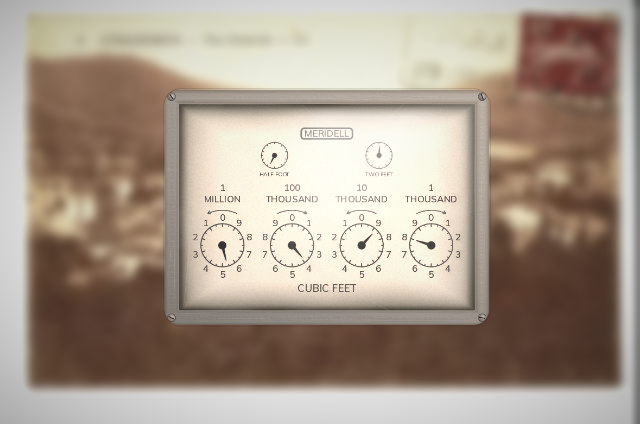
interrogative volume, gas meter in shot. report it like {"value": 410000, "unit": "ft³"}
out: {"value": 538800, "unit": "ft³"}
